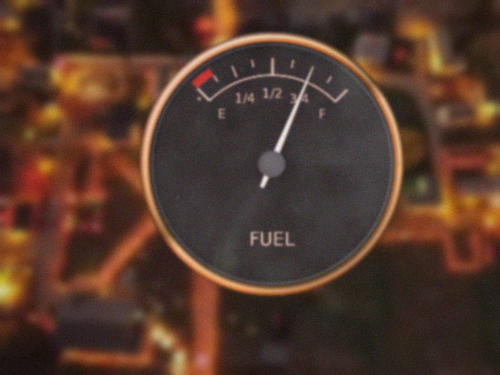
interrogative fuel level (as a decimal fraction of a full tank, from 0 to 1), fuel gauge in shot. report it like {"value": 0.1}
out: {"value": 0.75}
